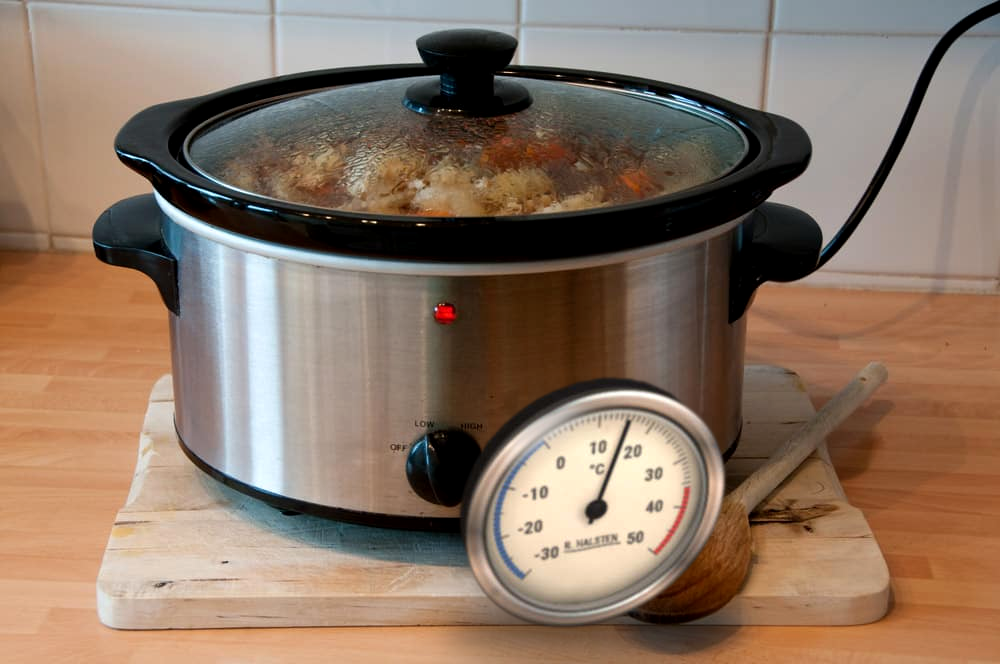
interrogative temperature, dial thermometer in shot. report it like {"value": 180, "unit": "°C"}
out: {"value": 15, "unit": "°C"}
